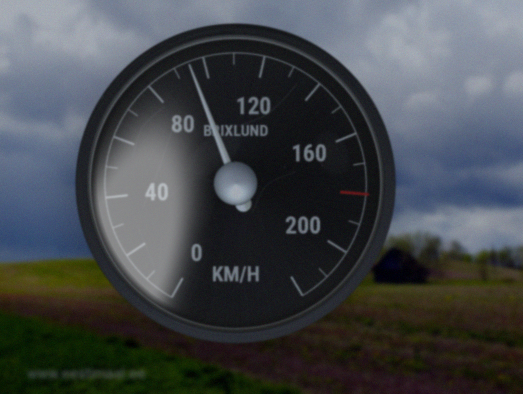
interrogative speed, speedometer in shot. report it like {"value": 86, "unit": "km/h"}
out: {"value": 95, "unit": "km/h"}
